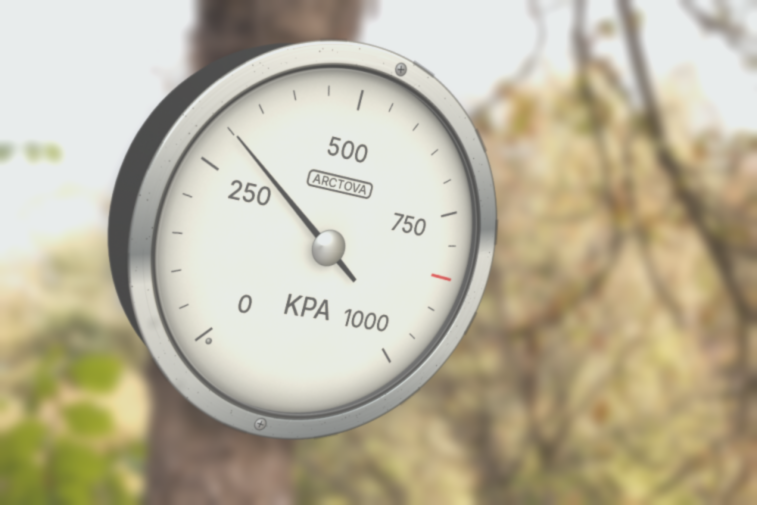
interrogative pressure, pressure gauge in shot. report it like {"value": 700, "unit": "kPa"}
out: {"value": 300, "unit": "kPa"}
